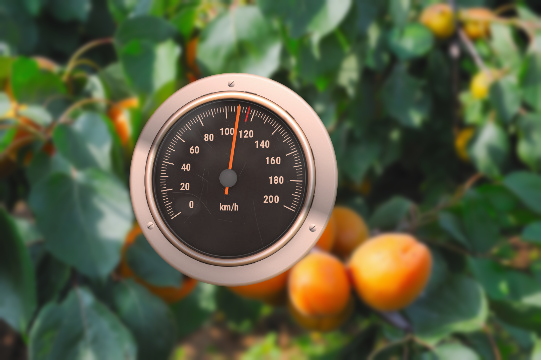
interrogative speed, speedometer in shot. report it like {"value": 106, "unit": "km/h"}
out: {"value": 110, "unit": "km/h"}
